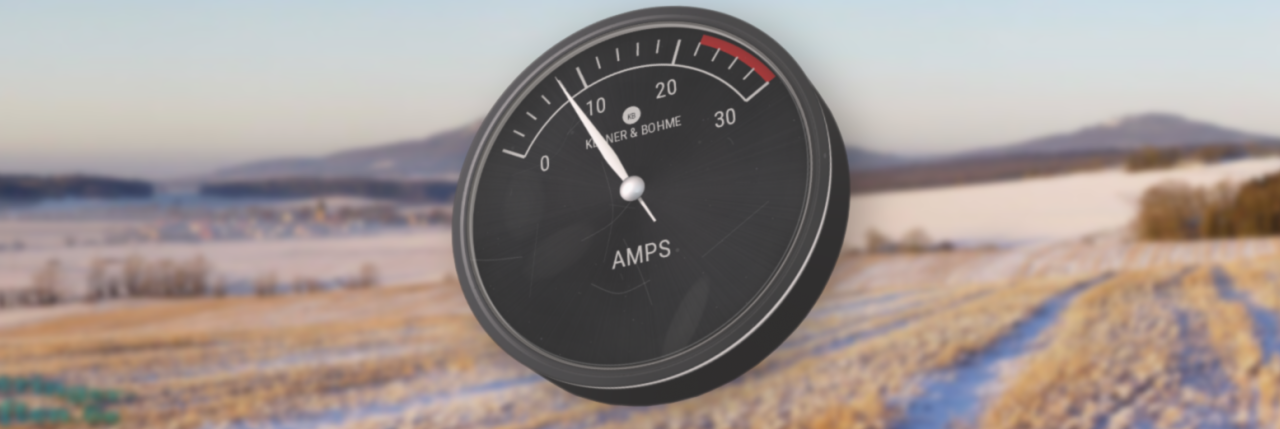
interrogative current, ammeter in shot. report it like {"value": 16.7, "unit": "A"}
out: {"value": 8, "unit": "A"}
